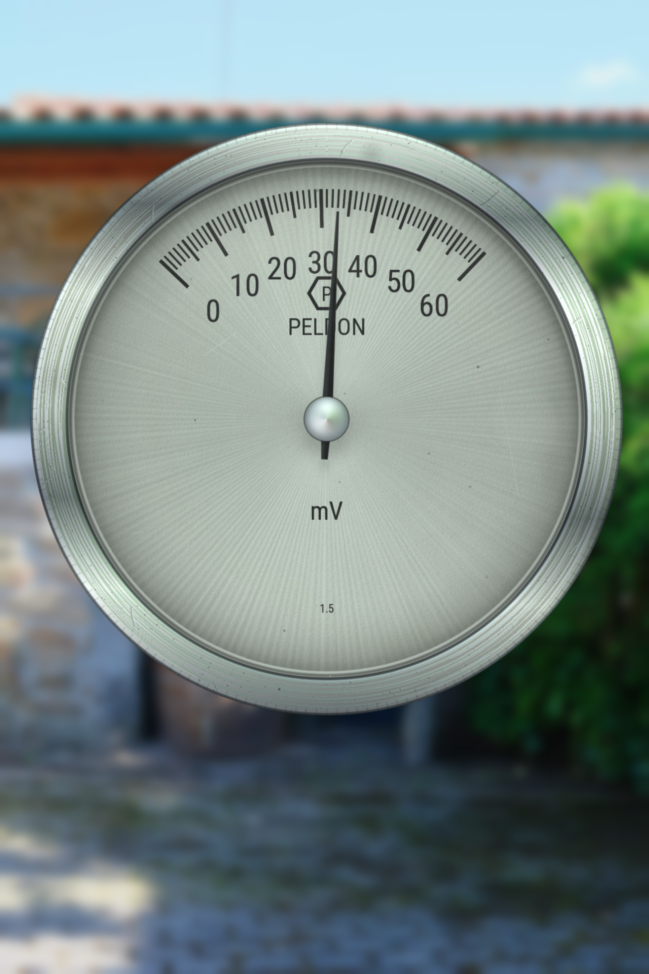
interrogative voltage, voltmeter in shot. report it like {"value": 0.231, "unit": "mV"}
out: {"value": 33, "unit": "mV"}
